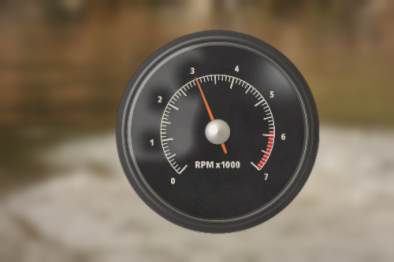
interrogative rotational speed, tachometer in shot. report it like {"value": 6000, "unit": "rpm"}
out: {"value": 3000, "unit": "rpm"}
